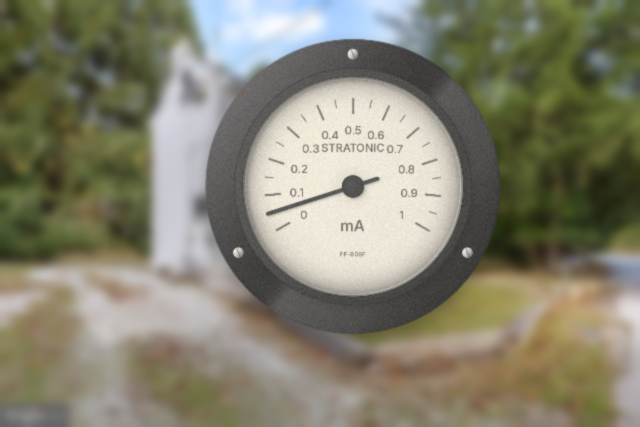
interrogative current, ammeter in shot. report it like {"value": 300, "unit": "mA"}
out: {"value": 0.05, "unit": "mA"}
